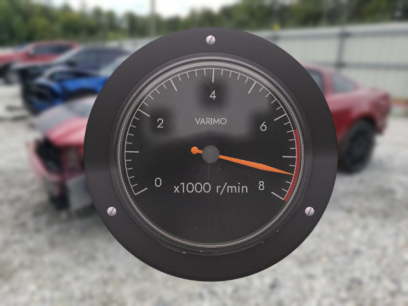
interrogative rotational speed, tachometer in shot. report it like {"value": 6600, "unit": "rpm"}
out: {"value": 7400, "unit": "rpm"}
